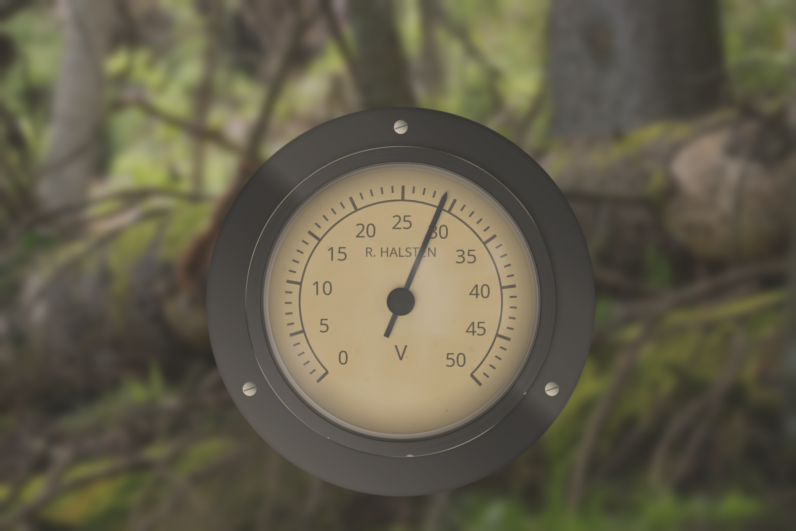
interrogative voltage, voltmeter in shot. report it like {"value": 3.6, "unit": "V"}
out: {"value": 29, "unit": "V"}
